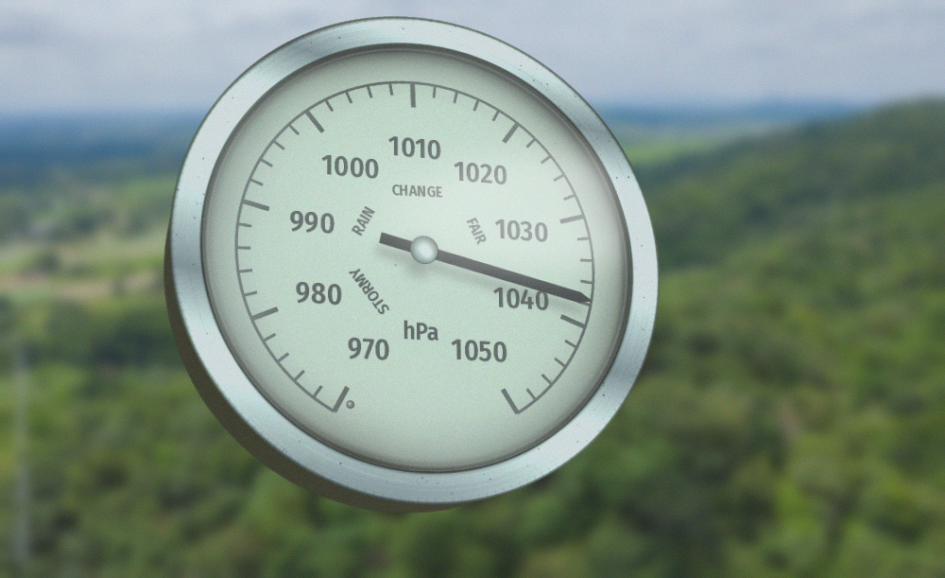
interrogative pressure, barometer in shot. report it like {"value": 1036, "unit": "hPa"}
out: {"value": 1038, "unit": "hPa"}
